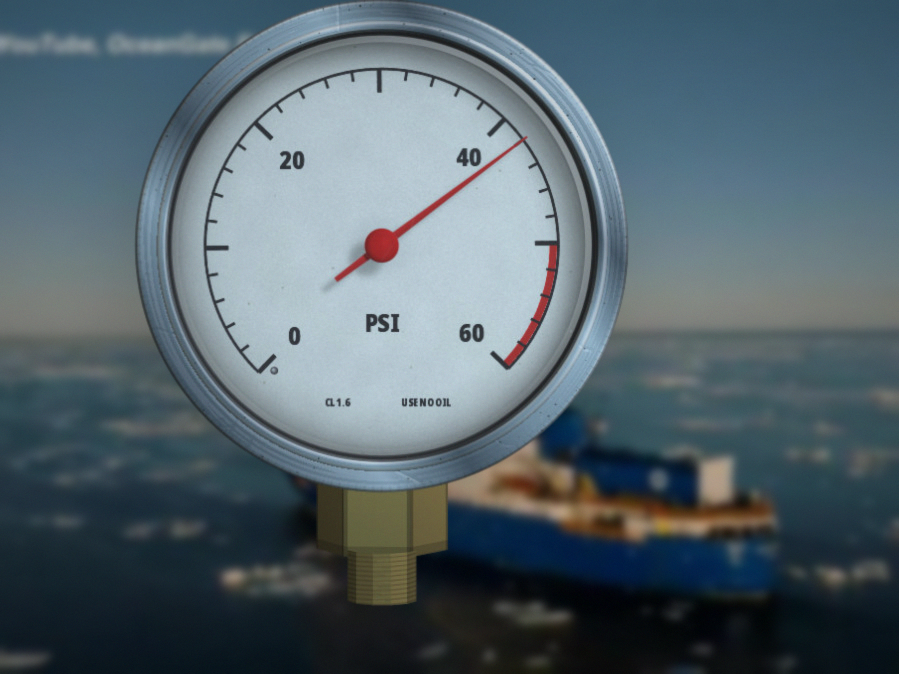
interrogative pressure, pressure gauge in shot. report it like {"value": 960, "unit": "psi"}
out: {"value": 42, "unit": "psi"}
